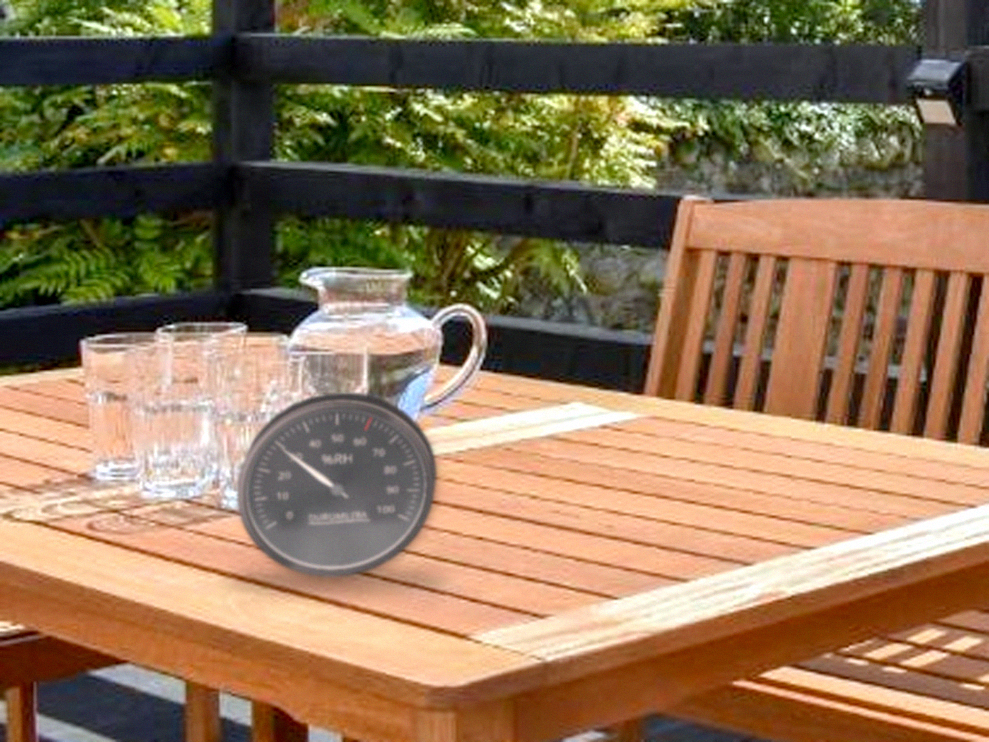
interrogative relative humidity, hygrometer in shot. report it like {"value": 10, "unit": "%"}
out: {"value": 30, "unit": "%"}
